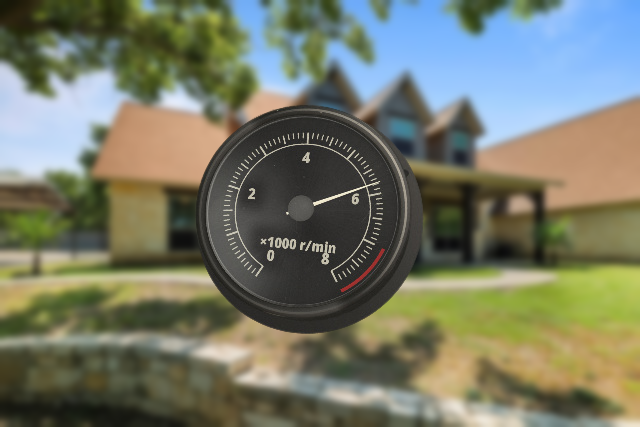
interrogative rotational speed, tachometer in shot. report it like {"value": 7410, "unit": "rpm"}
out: {"value": 5800, "unit": "rpm"}
